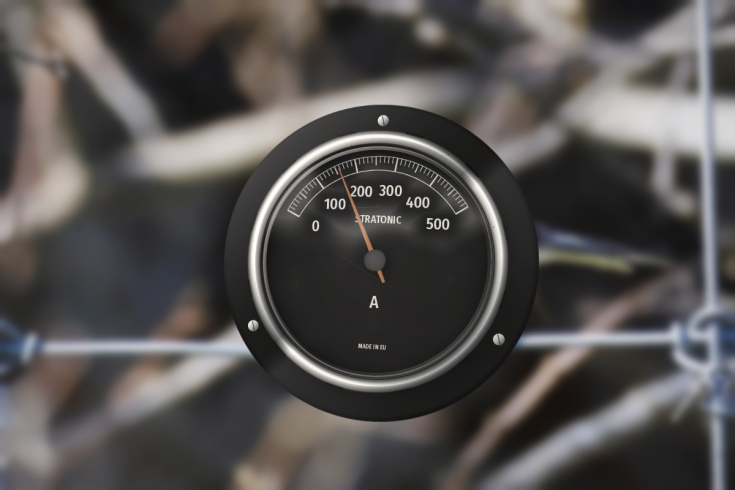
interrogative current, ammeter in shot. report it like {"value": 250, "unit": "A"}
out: {"value": 160, "unit": "A"}
